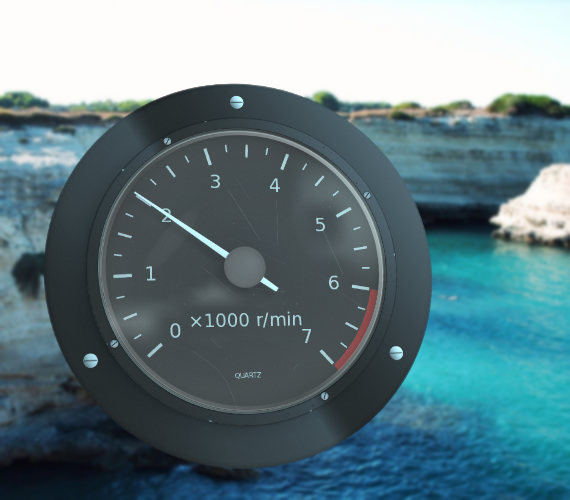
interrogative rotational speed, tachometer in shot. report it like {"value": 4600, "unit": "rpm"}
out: {"value": 2000, "unit": "rpm"}
